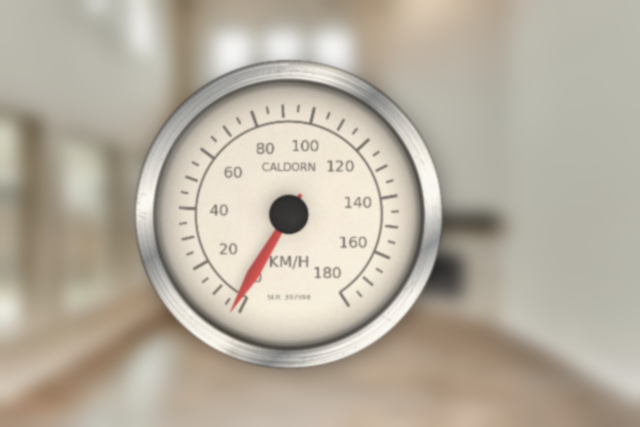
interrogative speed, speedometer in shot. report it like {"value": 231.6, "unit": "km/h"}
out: {"value": 2.5, "unit": "km/h"}
